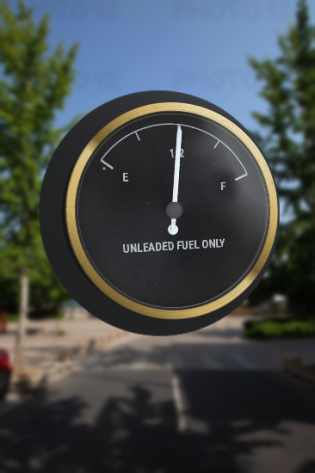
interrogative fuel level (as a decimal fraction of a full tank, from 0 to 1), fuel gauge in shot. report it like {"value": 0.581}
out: {"value": 0.5}
